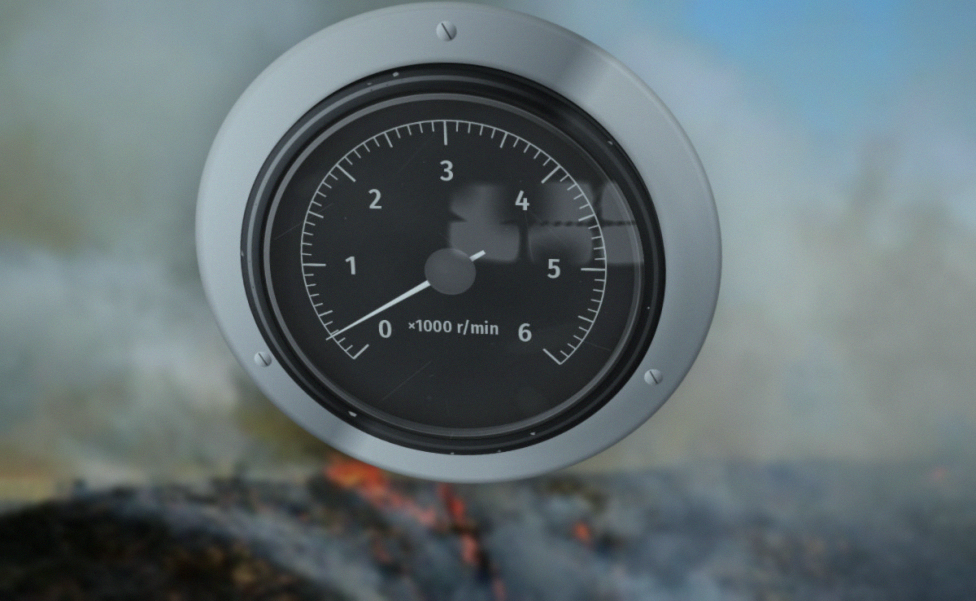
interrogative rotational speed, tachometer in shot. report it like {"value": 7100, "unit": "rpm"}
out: {"value": 300, "unit": "rpm"}
